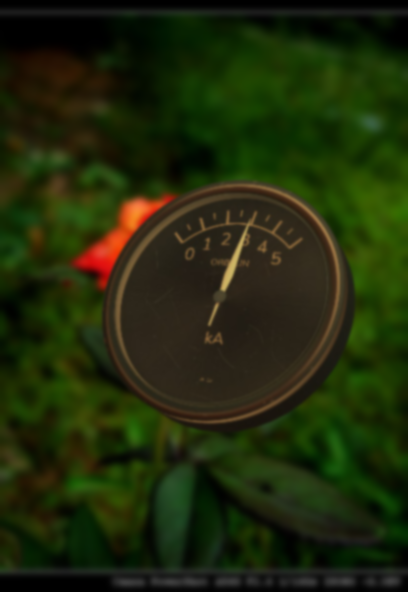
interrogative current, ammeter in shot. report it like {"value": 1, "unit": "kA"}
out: {"value": 3, "unit": "kA"}
